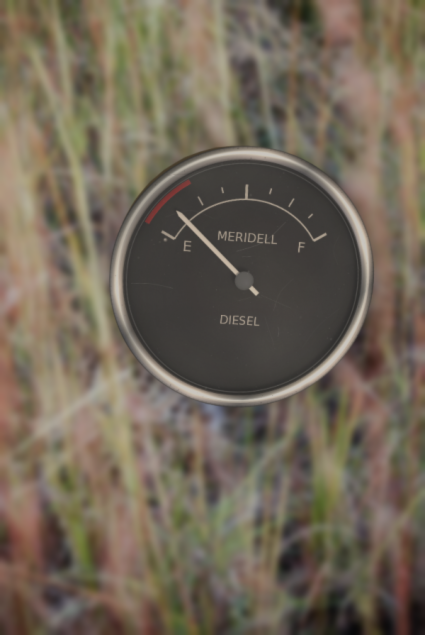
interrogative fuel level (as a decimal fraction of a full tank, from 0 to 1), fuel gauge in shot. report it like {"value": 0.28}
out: {"value": 0.125}
